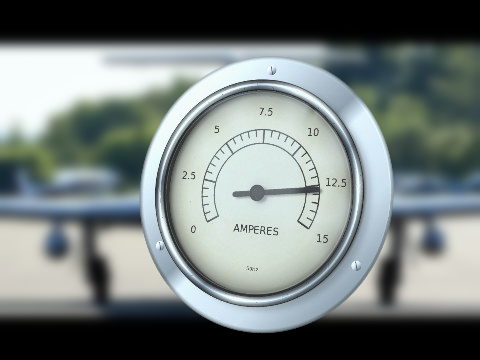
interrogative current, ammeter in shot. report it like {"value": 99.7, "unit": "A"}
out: {"value": 12.75, "unit": "A"}
